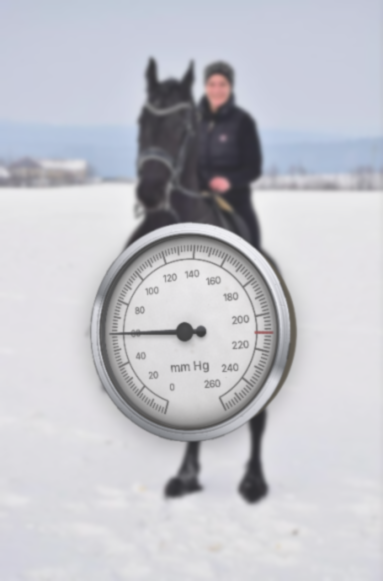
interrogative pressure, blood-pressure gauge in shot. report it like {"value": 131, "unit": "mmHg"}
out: {"value": 60, "unit": "mmHg"}
